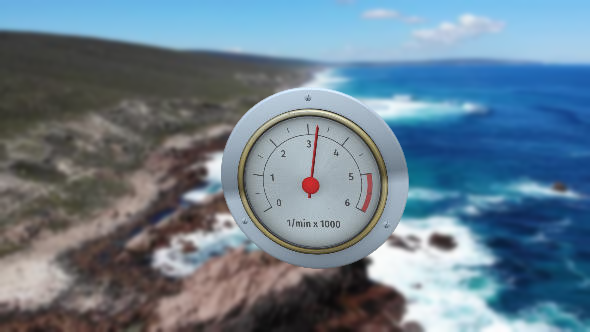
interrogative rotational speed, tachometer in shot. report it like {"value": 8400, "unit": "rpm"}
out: {"value": 3250, "unit": "rpm"}
